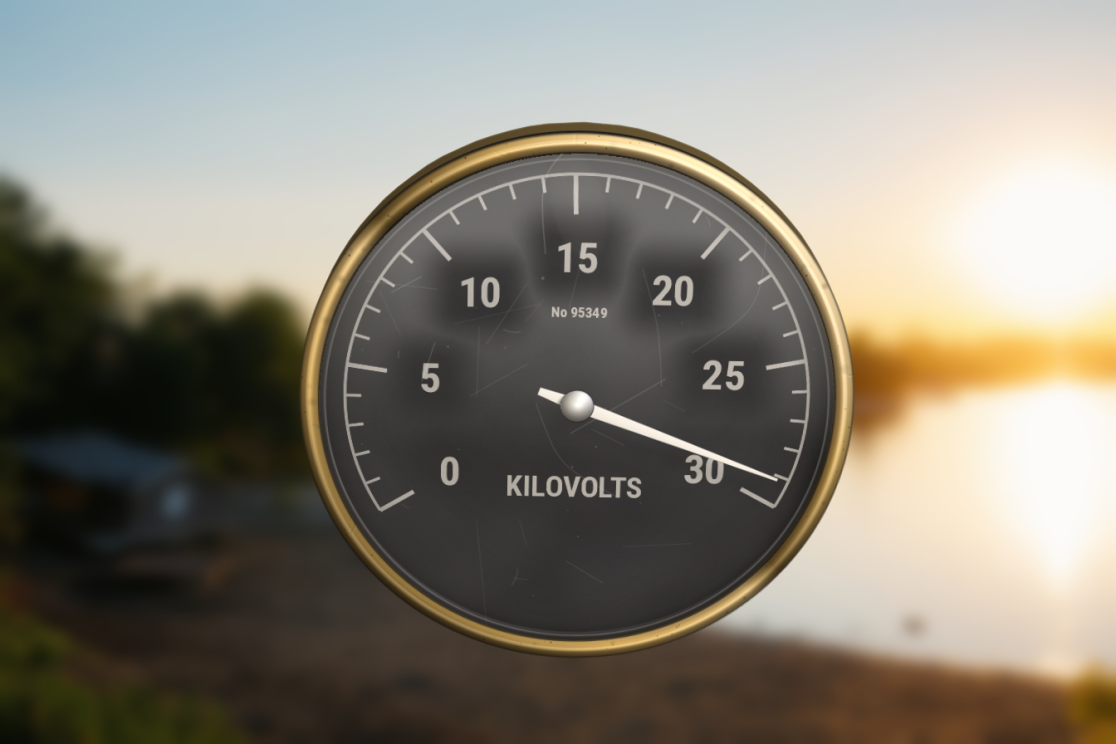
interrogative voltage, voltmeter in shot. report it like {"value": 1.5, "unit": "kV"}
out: {"value": 29, "unit": "kV"}
